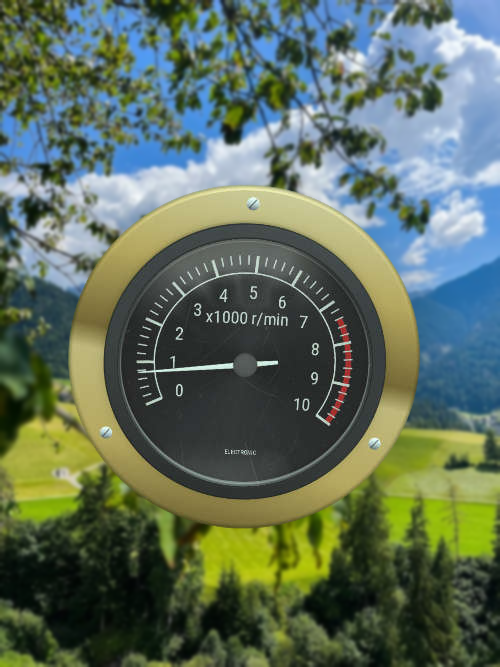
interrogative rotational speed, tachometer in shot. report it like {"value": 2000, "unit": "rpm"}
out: {"value": 800, "unit": "rpm"}
